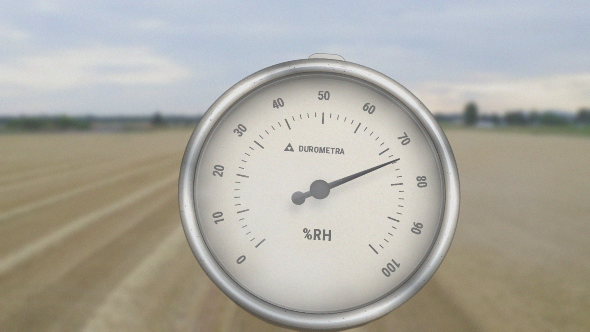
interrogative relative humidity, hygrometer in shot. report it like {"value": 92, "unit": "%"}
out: {"value": 74, "unit": "%"}
